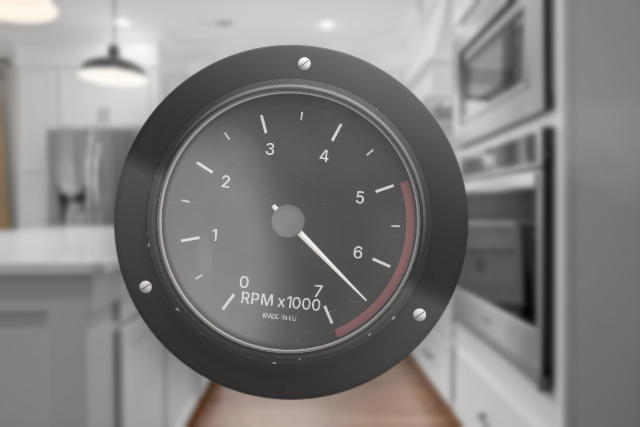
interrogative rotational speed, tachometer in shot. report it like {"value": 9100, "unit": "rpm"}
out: {"value": 6500, "unit": "rpm"}
